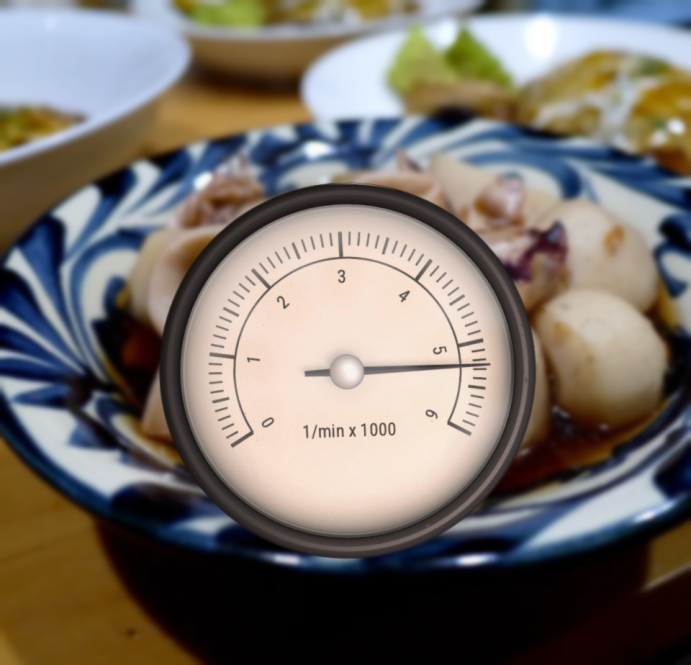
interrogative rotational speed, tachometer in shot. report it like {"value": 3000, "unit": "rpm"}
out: {"value": 5250, "unit": "rpm"}
